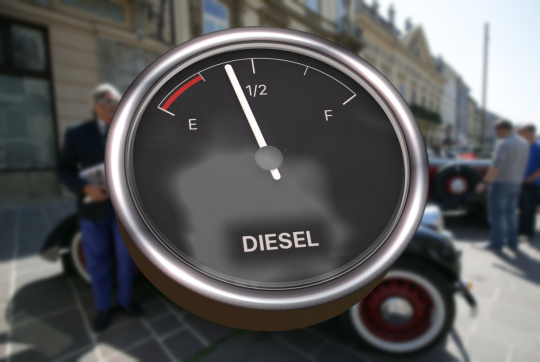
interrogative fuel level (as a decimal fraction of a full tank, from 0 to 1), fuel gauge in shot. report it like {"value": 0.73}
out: {"value": 0.375}
